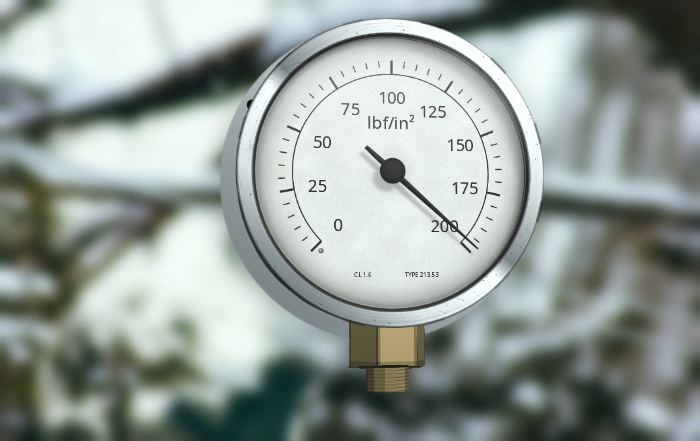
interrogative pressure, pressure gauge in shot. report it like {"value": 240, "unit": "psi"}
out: {"value": 197.5, "unit": "psi"}
